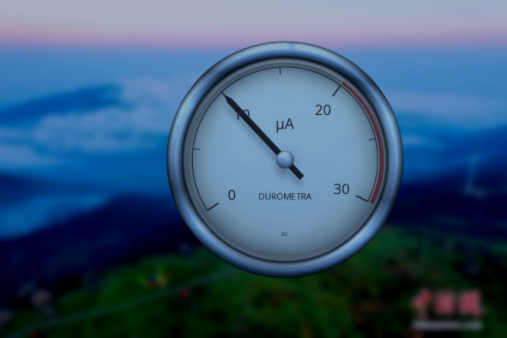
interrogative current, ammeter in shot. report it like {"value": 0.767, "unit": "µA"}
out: {"value": 10, "unit": "µA"}
